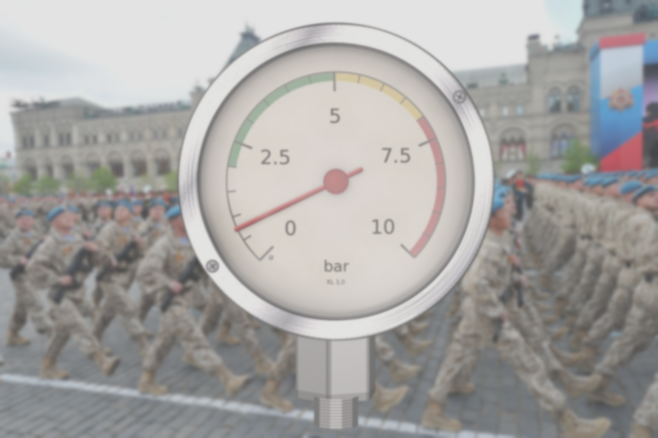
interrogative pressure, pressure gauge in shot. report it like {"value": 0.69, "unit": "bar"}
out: {"value": 0.75, "unit": "bar"}
